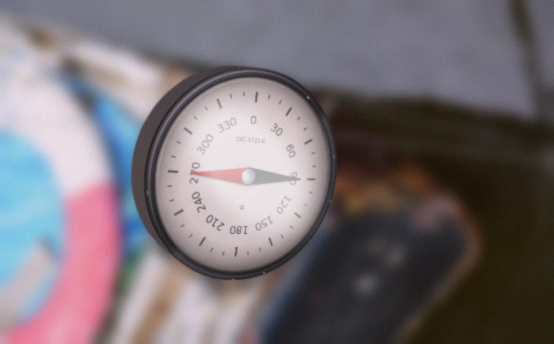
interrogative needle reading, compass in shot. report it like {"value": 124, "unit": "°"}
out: {"value": 270, "unit": "°"}
